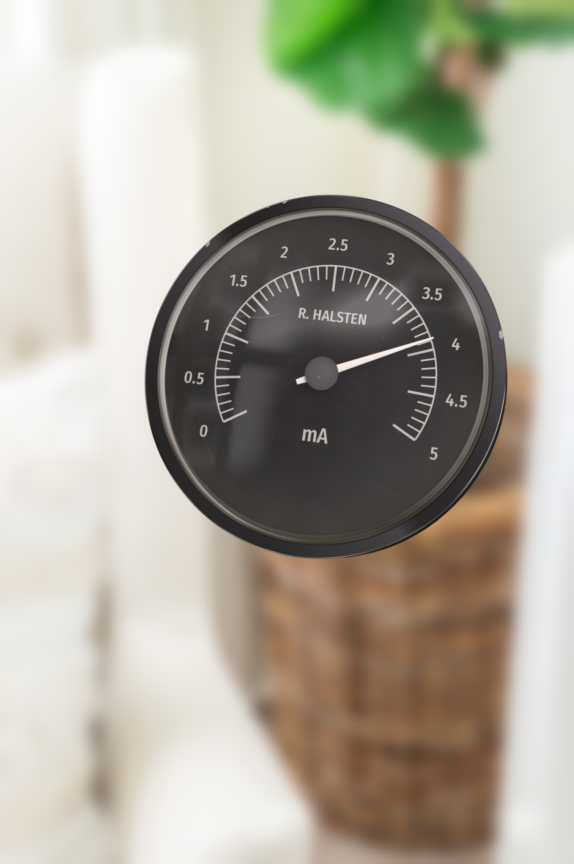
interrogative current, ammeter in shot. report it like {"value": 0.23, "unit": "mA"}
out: {"value": 3.9, "unit": "mA"}
